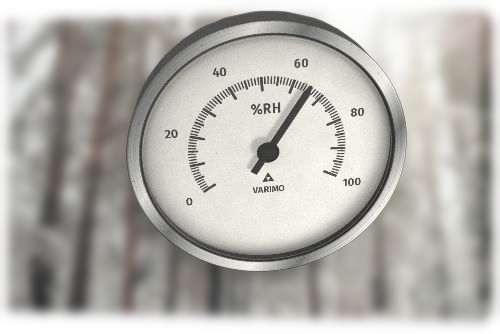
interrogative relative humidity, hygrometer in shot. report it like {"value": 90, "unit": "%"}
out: {"value": 65, "unit": "%"}
